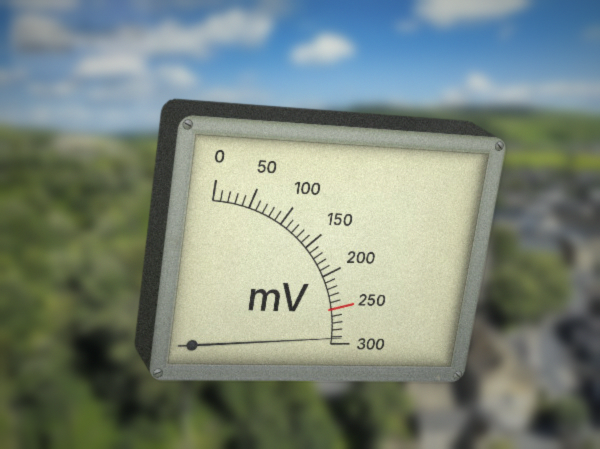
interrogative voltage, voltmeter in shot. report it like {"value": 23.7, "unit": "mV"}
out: {"value": 290, "unit": "mV"}
